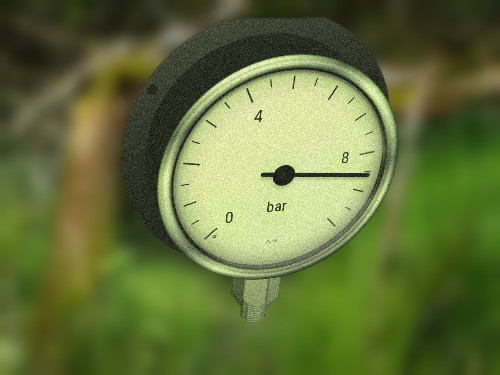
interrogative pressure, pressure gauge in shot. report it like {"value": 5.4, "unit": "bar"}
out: {"value": 8.5, "unit": "bar"}
